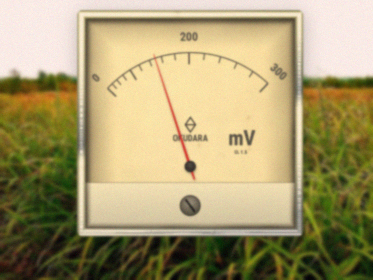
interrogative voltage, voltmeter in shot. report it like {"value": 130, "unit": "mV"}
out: {"value": 150, "unit": "mV"}
